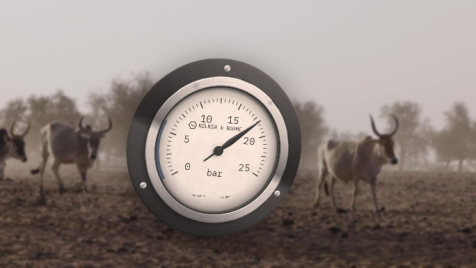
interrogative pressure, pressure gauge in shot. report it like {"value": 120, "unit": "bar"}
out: {"value": 18, "unit": "bar"}
